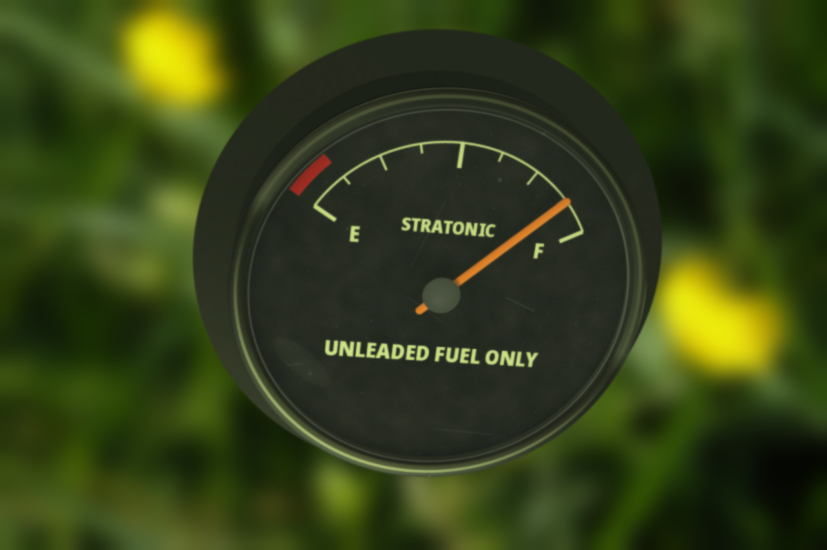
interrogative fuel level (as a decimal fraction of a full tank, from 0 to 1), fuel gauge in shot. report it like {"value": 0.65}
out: {"value": 0.875}
